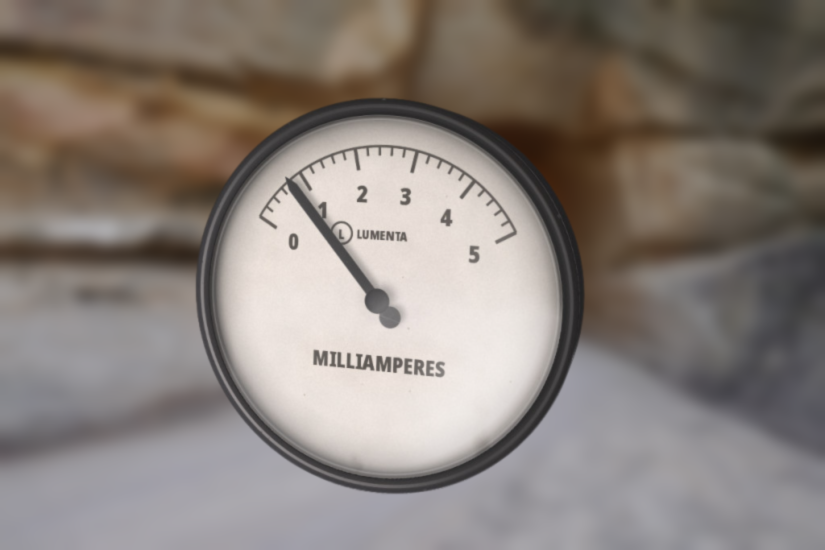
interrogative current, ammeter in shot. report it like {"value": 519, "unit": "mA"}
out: {"value": 0.8, "unit": "mA"}
